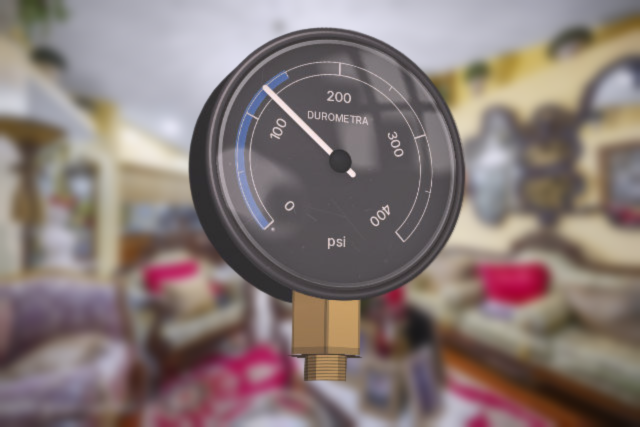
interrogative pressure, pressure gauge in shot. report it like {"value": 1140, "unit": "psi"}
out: {"value": 125, "unit": "psi"}
